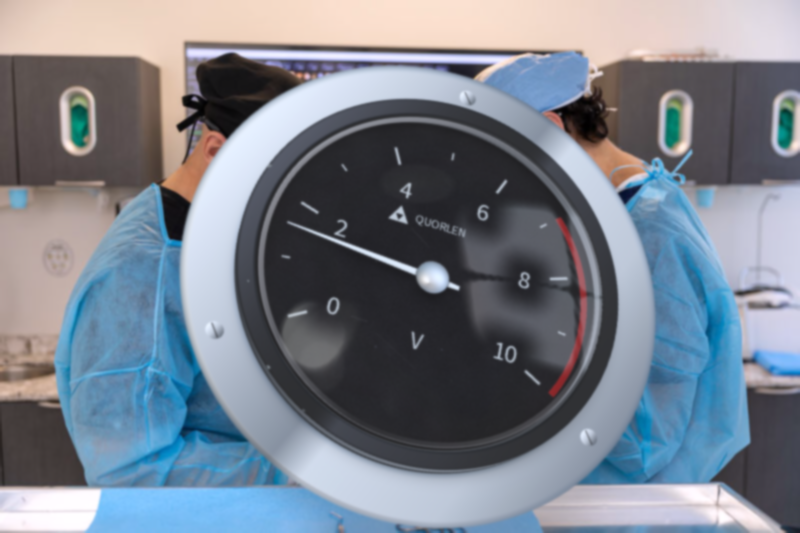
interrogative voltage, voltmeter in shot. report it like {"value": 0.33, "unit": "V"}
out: {"value": 1.5, "unit": "V"}
